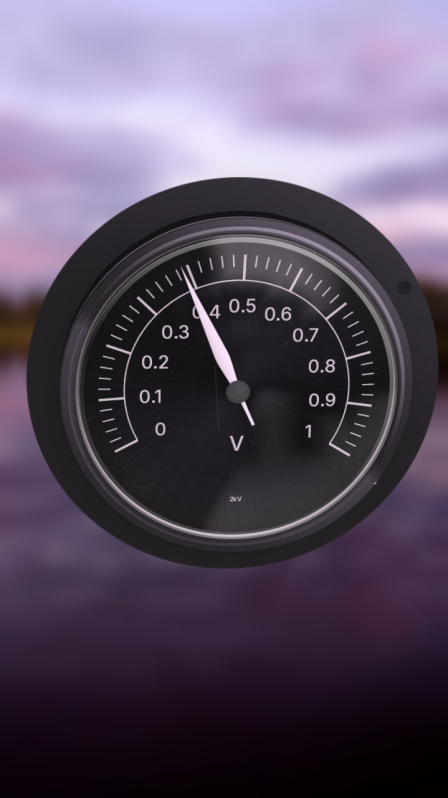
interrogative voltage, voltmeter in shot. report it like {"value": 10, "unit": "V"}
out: {"value": 0.39, "unit": "V"}
